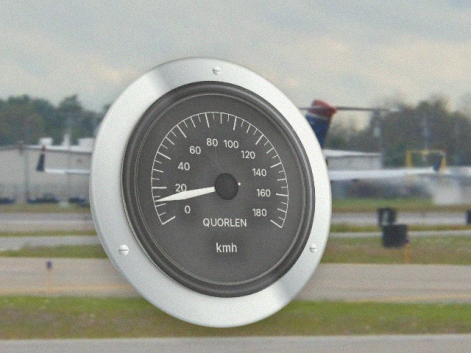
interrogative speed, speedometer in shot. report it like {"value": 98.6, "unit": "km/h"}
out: {"value": 12.5, "unit": "km/h"}
